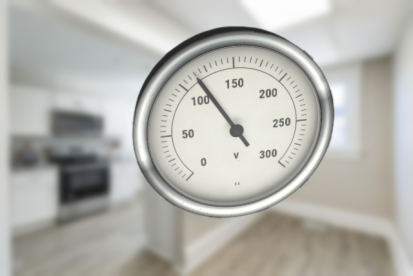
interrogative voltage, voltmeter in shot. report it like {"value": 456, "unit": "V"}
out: {"value": 115, "unit": "V"}
